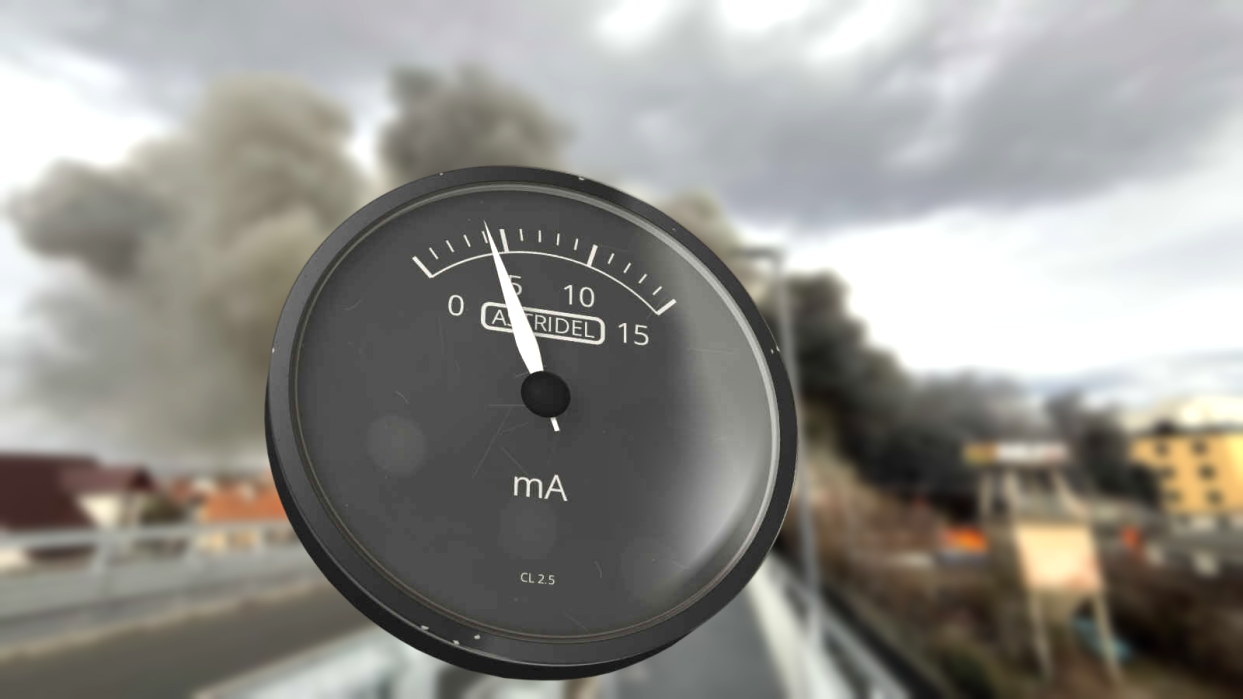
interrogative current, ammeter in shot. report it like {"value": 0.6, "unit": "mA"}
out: {"value": 4, "unit": "mA"}
